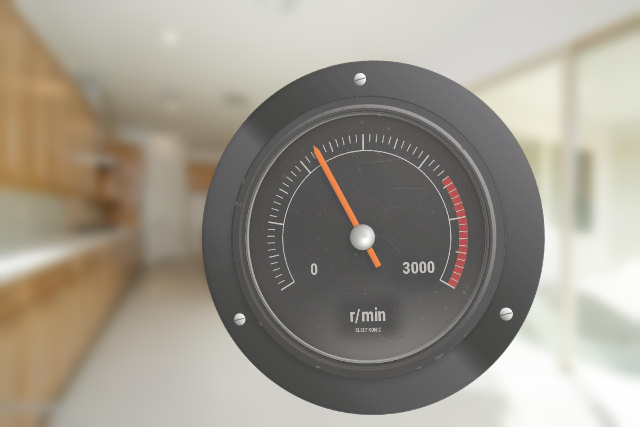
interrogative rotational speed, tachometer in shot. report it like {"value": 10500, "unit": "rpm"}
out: {"value": 1150, "unit": "rpm"}
